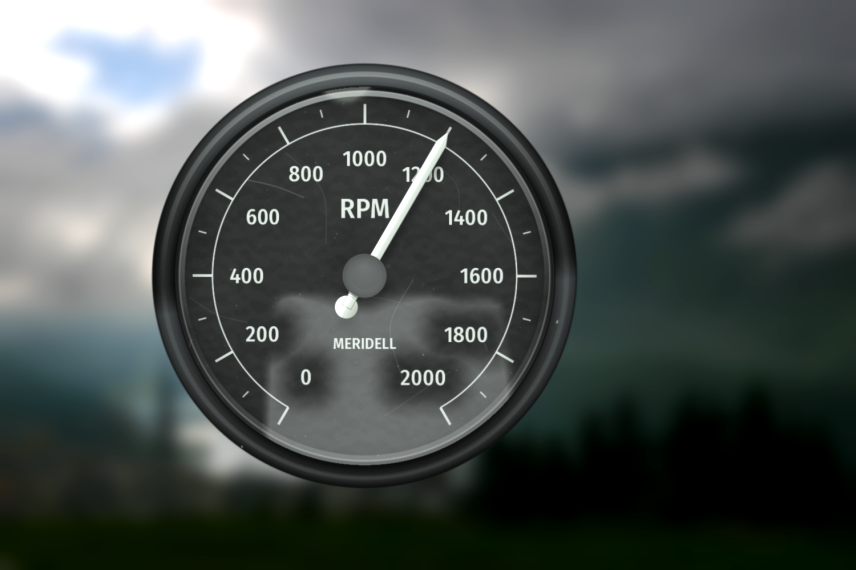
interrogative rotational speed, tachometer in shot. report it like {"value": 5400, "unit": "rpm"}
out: {"value": 1200, "unit": "rpm"}
